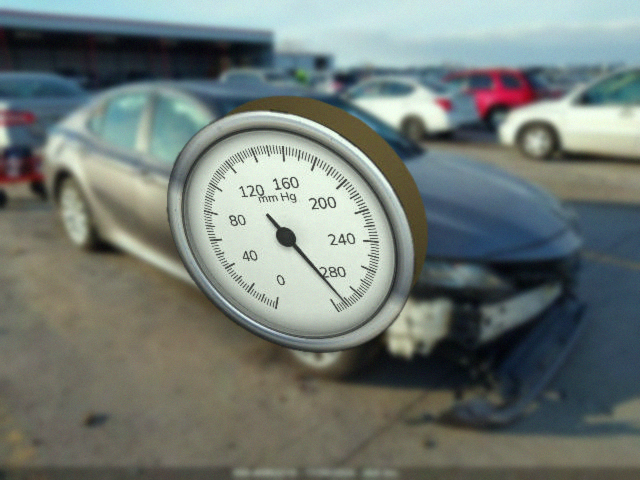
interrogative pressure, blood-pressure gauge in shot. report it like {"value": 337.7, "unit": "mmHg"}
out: {"value": 290, "unit": "mmHg"}
